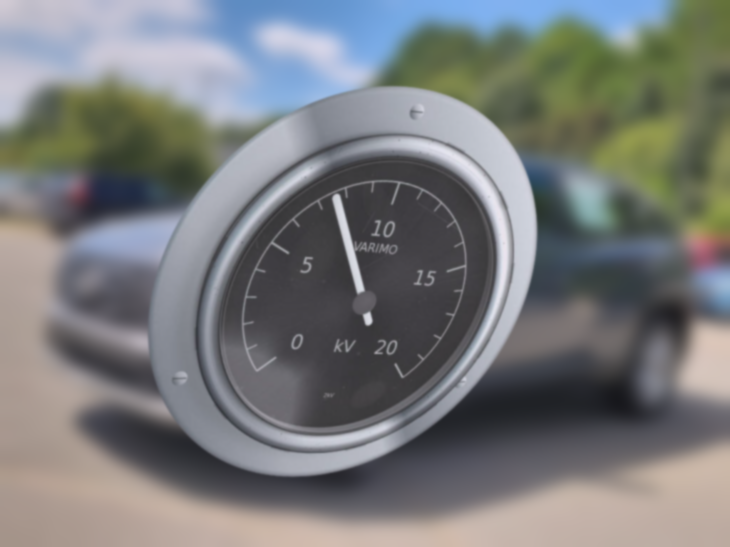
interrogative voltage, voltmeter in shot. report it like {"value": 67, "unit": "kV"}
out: {"value": 7.5, "unit": "kV"}
